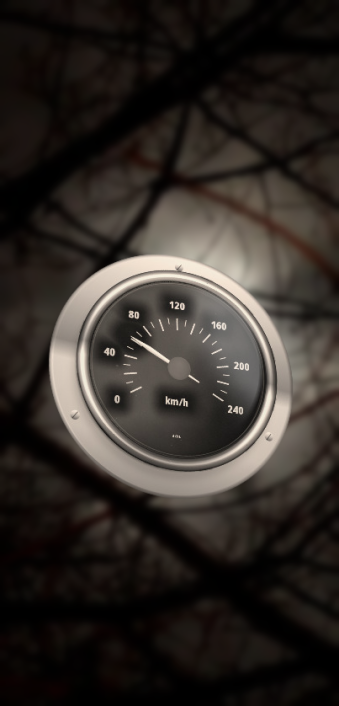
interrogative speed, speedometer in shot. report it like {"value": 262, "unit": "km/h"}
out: {"value": 60, "unit": "km/h"}
